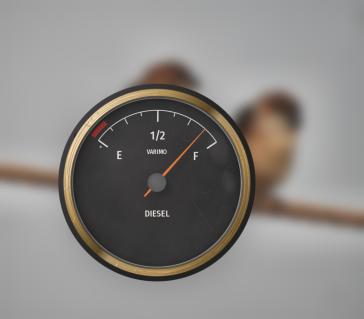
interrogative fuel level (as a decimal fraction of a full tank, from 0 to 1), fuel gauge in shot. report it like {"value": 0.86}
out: {"value": 0.875}
